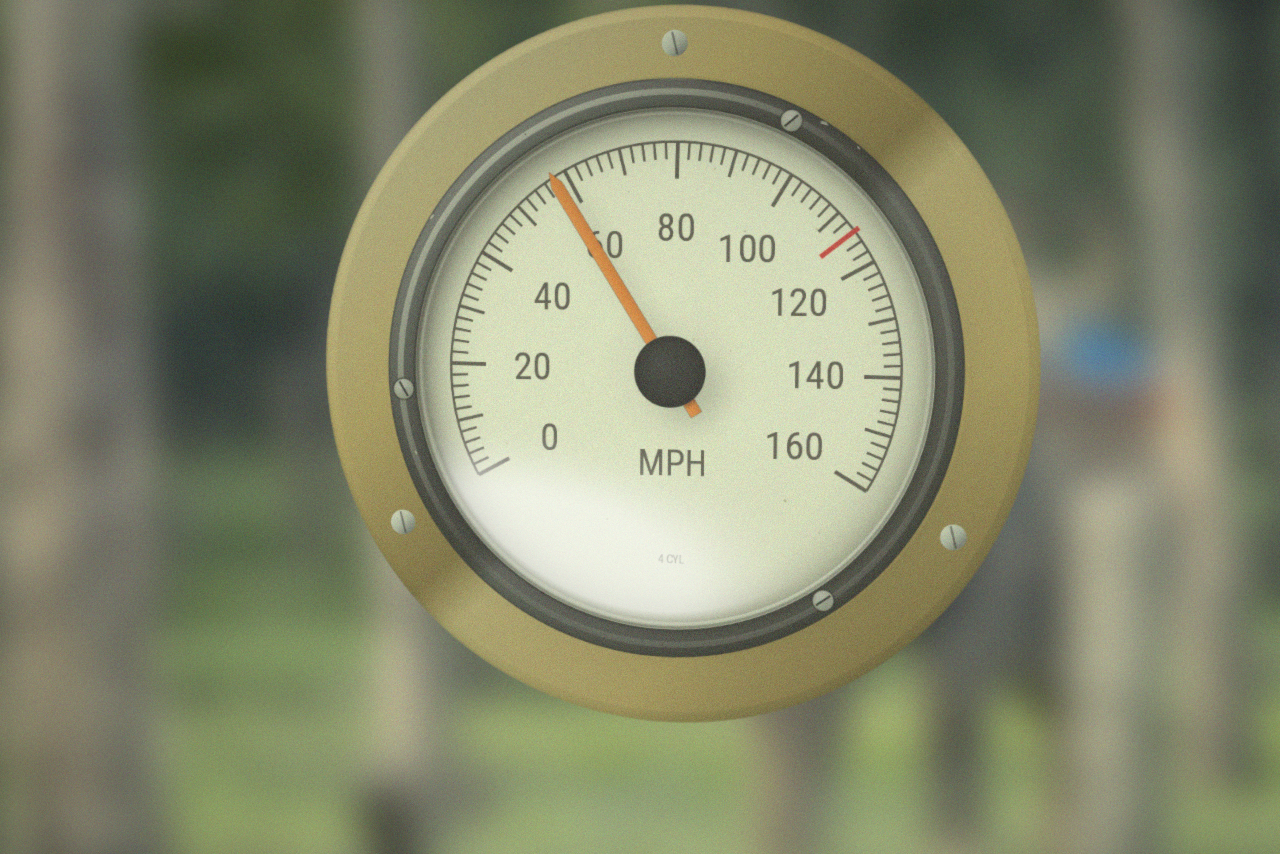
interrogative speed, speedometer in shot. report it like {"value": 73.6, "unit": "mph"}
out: {"value": 58, "unit": "mph"}
